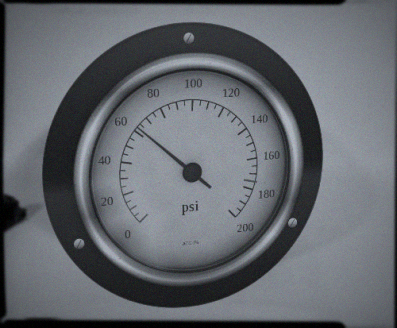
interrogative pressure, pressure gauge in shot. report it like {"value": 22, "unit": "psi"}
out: {"value": 62.5, "unit": "psi"}
